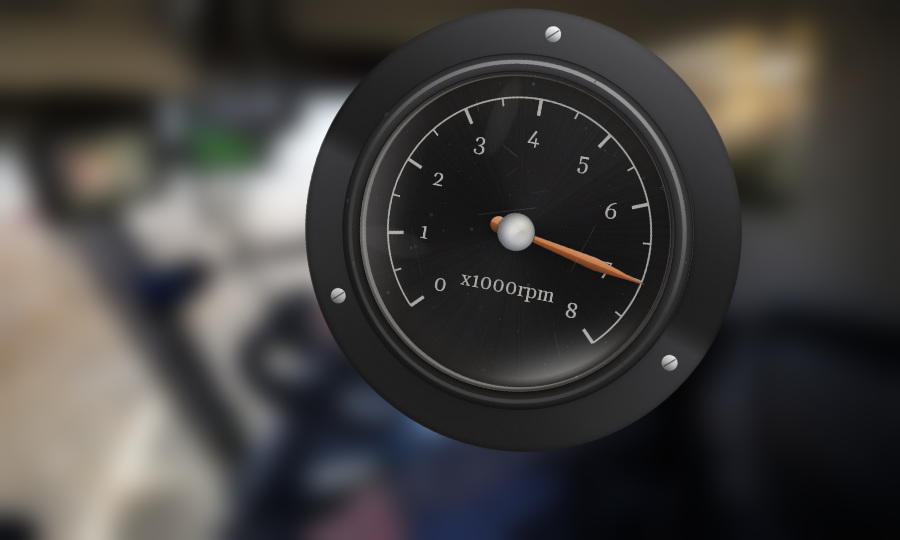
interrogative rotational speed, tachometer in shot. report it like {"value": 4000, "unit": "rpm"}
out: {"value": 7000, "unit": "rpm"}
